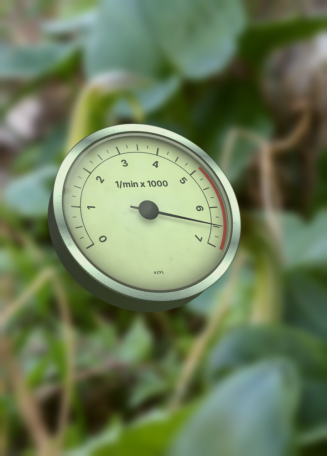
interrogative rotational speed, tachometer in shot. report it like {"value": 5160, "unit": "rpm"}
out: {"value": 6500, "unit": "rpm"}
